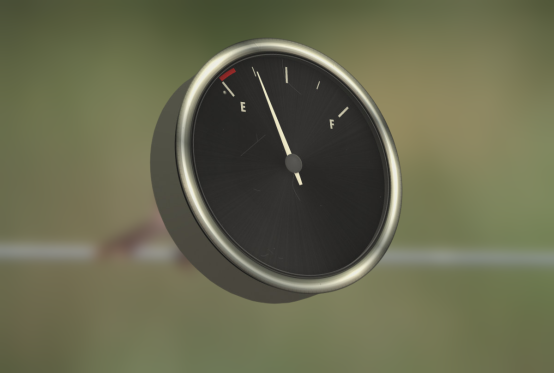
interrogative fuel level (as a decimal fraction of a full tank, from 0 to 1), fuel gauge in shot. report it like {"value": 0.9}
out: {"value": 0.25}
